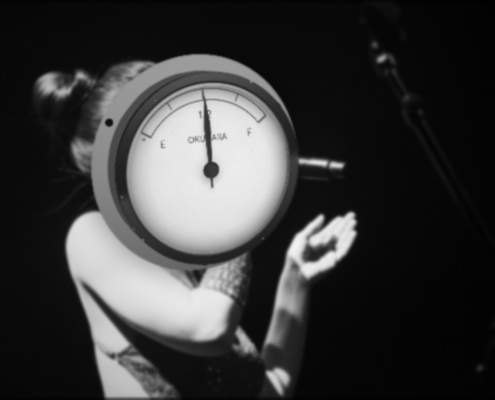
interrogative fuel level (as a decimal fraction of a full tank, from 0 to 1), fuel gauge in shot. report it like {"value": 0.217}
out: {"value": 0.5}
